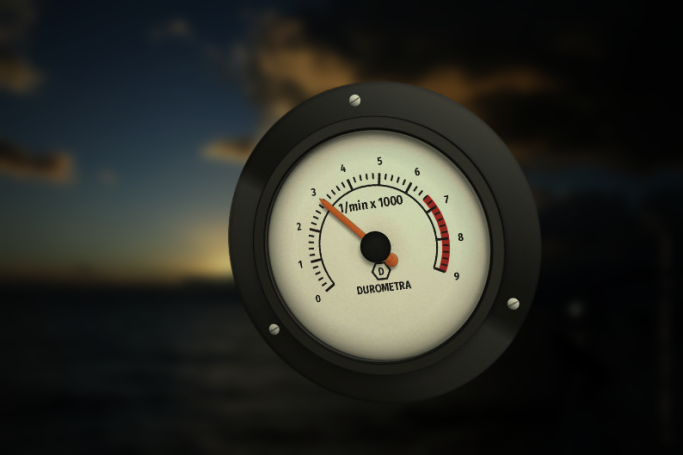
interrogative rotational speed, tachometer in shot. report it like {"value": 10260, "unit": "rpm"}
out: {"value": 3000, "unit": "rpm"}
